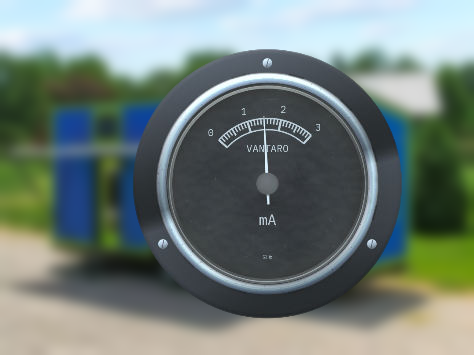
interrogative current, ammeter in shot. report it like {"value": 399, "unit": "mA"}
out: {"value": 1.5, "unit": "mA"}
